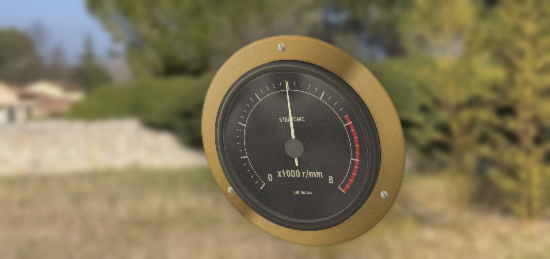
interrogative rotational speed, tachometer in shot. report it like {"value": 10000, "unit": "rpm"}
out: {"value": 4000, "unit": "rpm"}
